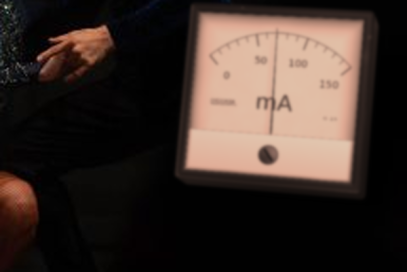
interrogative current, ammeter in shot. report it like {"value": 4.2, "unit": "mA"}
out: {"value": 70, "unit": "mA"}
